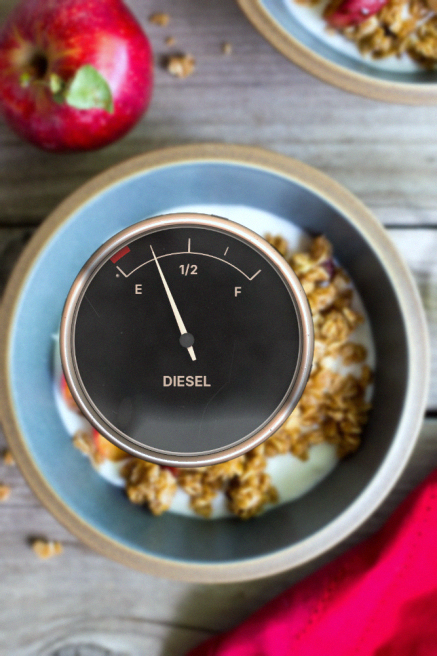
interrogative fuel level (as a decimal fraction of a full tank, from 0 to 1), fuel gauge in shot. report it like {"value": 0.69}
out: {"value": 0.25}
